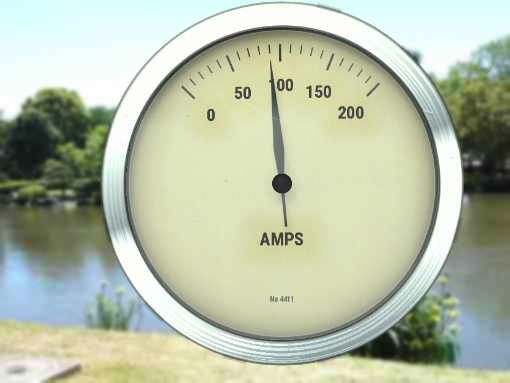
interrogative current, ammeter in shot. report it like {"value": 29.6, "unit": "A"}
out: {"value": 90, "unit": "A"}
